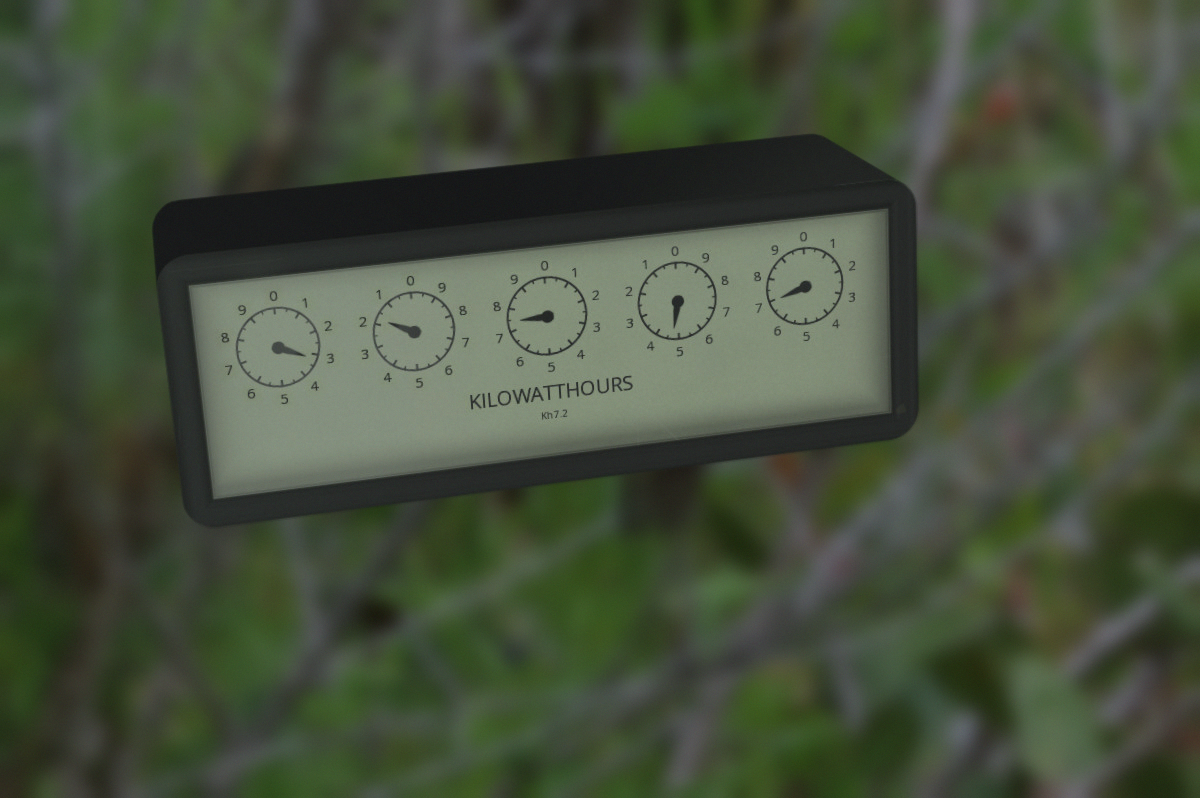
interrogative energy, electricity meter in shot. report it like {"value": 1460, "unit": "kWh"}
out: {"value": 31747, "unit": "kWh"}
